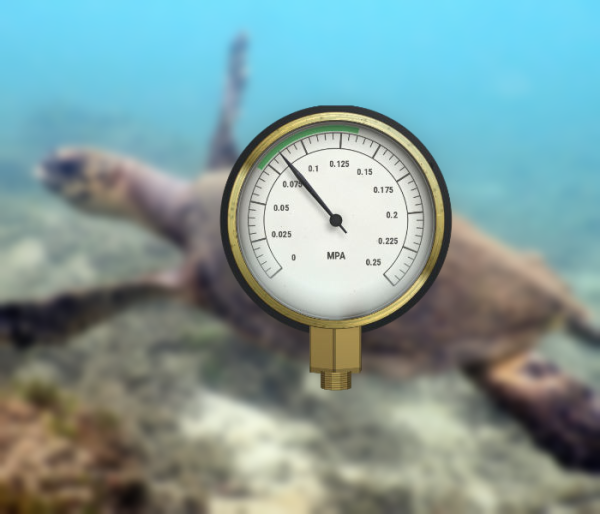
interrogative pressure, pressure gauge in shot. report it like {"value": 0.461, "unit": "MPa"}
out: {"value": 0.085, "unit": "MPa"}
